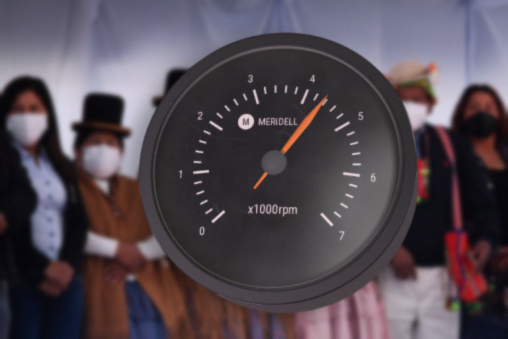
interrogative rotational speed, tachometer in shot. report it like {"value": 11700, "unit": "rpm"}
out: {"value": 4400, "unit": "rpm"}
